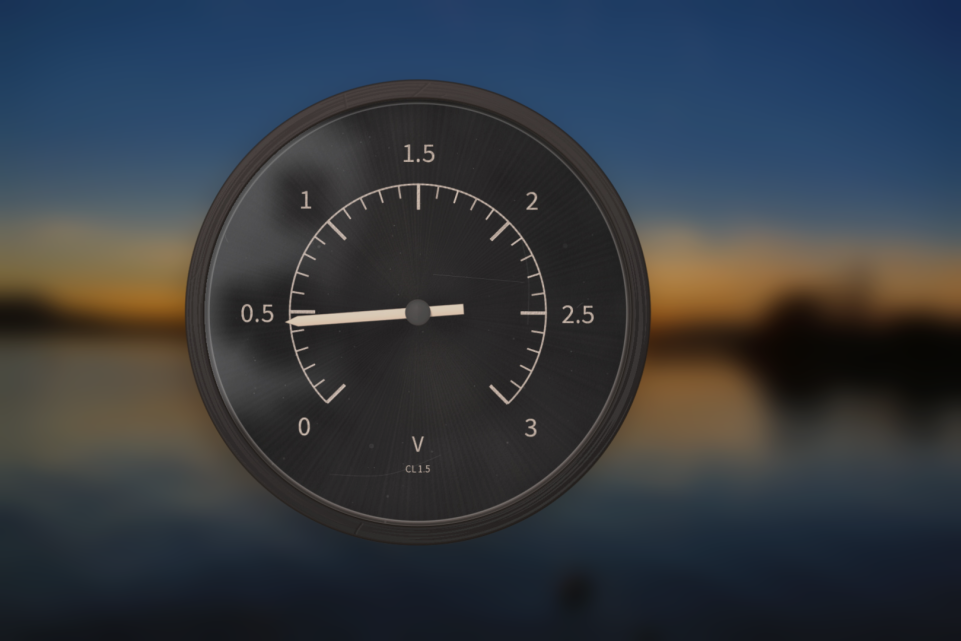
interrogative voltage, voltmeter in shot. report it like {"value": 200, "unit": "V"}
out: {"value": 0.45, "unit": "V"}
